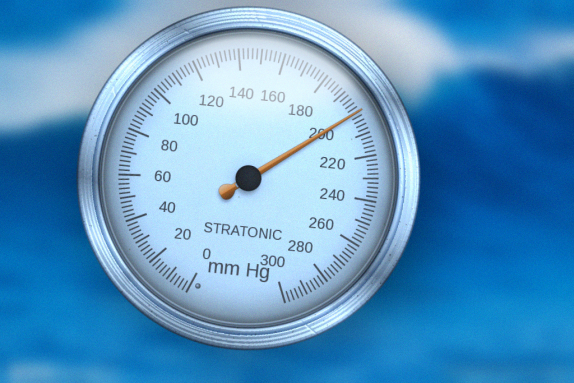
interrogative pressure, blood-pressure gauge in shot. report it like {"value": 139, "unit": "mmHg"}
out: {"value": 200, "unit": "mmHg"}
